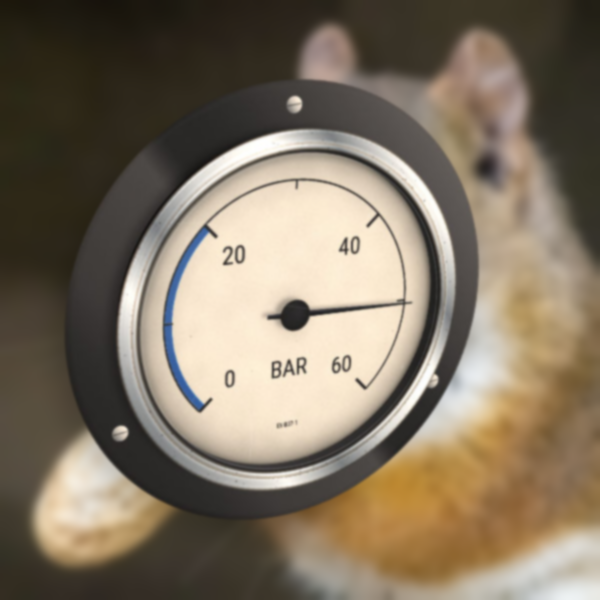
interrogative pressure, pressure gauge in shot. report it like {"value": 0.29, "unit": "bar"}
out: {"value": 50, "unit": "bar"}
